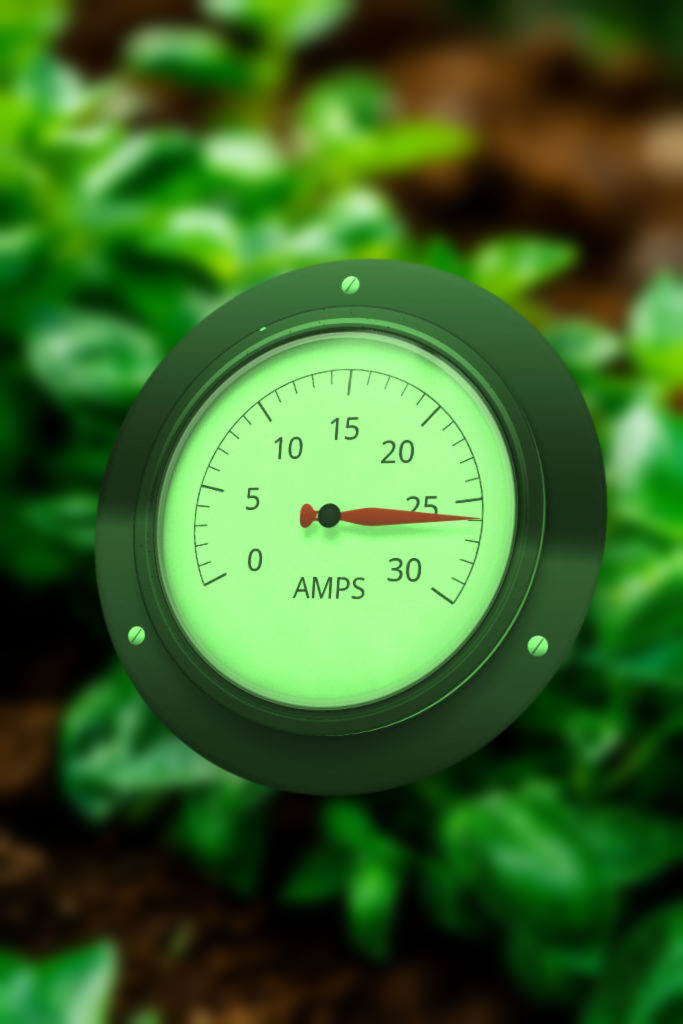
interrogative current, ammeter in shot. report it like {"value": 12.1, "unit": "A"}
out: {"value": 26, "unit": "A"}
